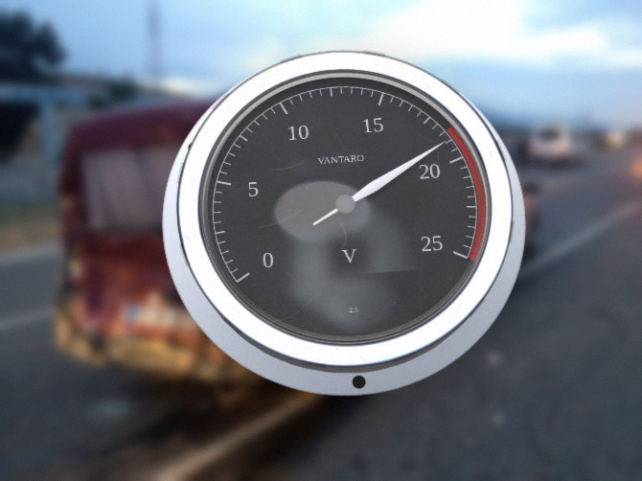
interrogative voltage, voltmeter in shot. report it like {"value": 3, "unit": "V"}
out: {"value": 19, "unit": "V"}
